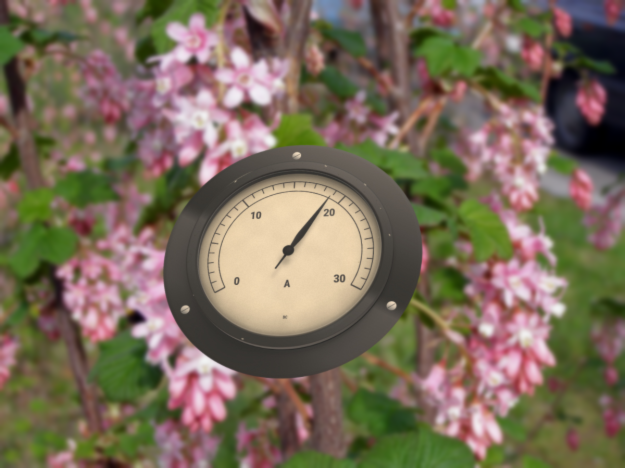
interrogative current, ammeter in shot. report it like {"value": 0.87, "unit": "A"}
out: {"value": 19, "unit": "A"}
